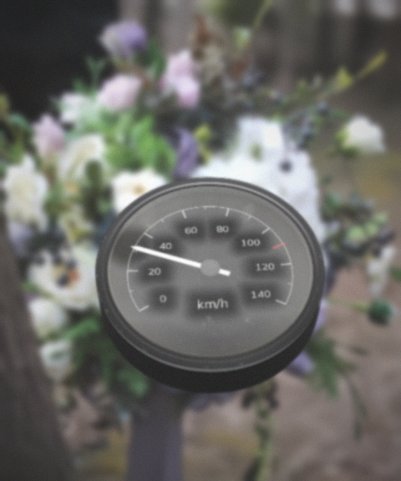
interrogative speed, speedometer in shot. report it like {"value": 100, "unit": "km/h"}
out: {"value": 30, "unit": "km/h"}
